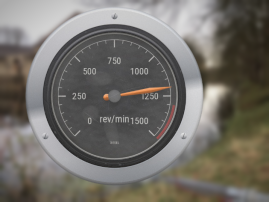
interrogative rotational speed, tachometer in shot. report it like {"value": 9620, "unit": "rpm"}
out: {"value": 1200, "unit": "rpm"}
